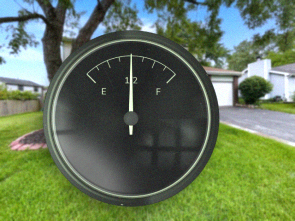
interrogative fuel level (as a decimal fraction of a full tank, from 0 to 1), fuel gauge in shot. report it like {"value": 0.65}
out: {"value": 0.5}
